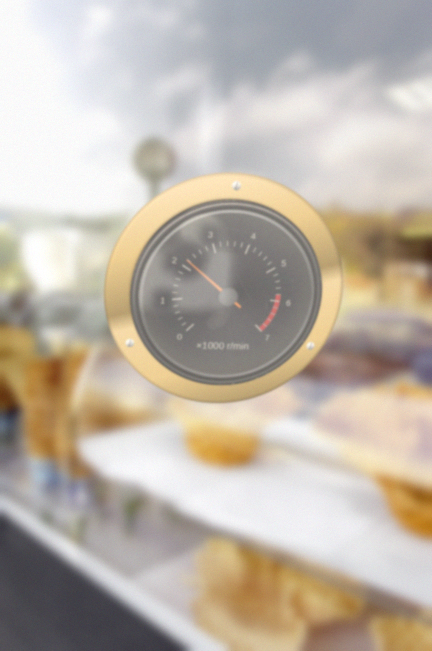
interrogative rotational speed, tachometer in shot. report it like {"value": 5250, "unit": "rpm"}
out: {"value": 2200, "unit": "rpm"}
